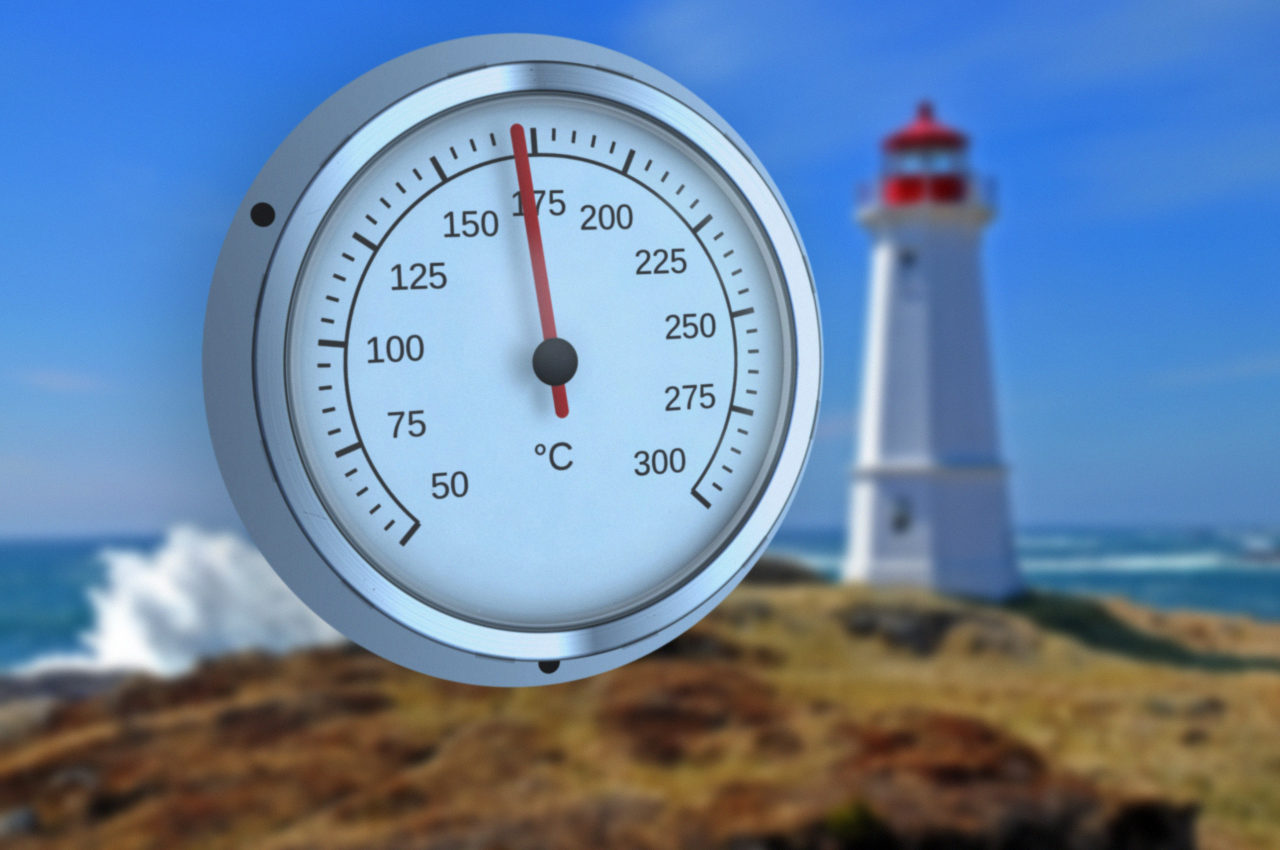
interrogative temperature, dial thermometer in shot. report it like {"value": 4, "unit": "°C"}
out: {"value": 170, "unit": "°C"}
